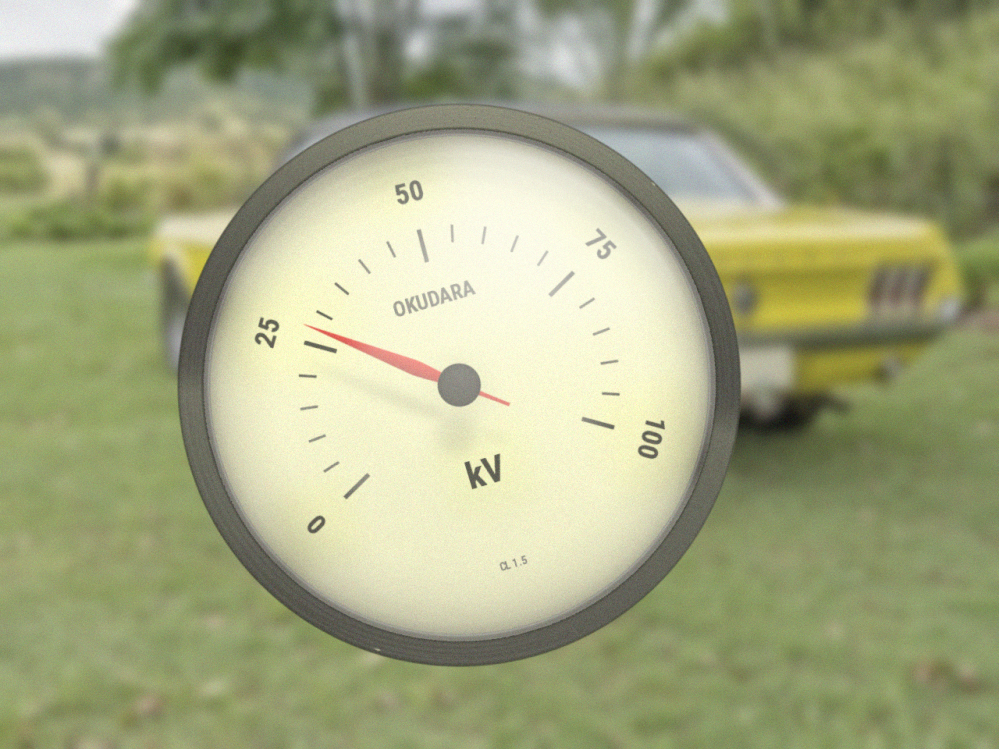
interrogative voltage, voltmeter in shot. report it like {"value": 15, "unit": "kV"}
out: {"value": 27.5, "unit": "kV"}
